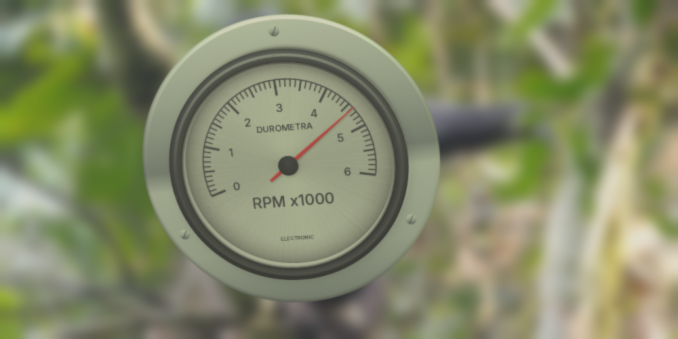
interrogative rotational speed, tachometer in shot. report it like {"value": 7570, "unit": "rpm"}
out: {"value": 4600, "unit": "rpm"}
